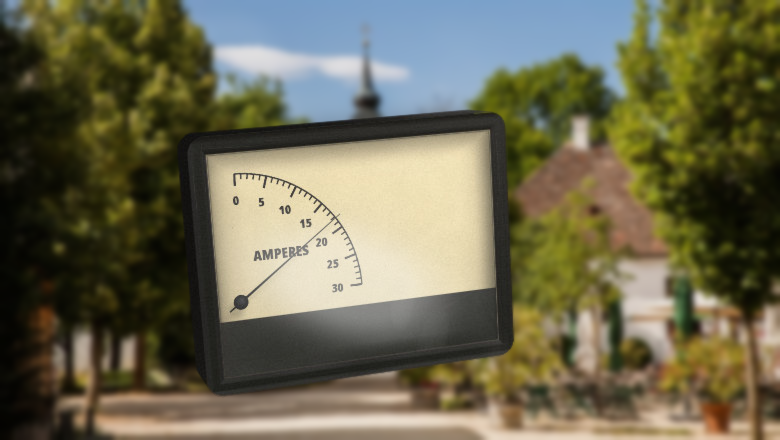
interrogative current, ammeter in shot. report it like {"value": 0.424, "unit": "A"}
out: {"value": 18, "unit": "A"}
